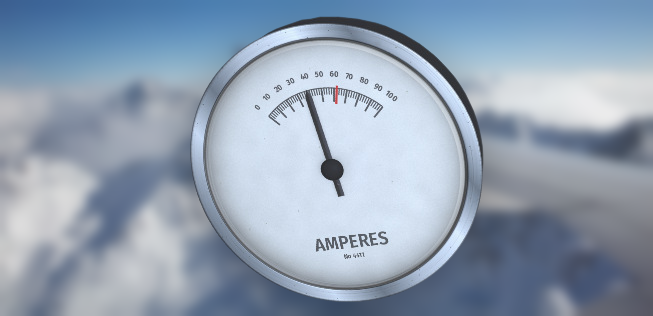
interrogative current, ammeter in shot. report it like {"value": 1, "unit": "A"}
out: {"value": 40, "unit": "A"}
